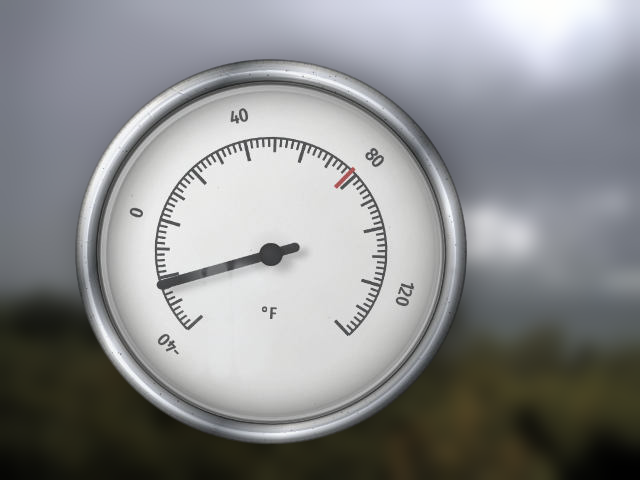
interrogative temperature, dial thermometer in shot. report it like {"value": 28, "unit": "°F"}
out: {"value": -22, "unit": "°F"}
